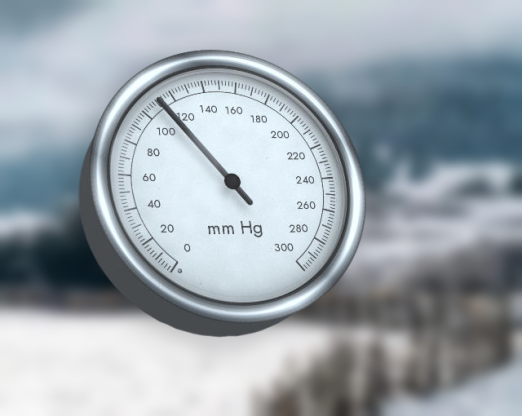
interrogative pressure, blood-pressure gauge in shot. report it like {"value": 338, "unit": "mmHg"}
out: {"value": 110, "unit": "mmHg"}
